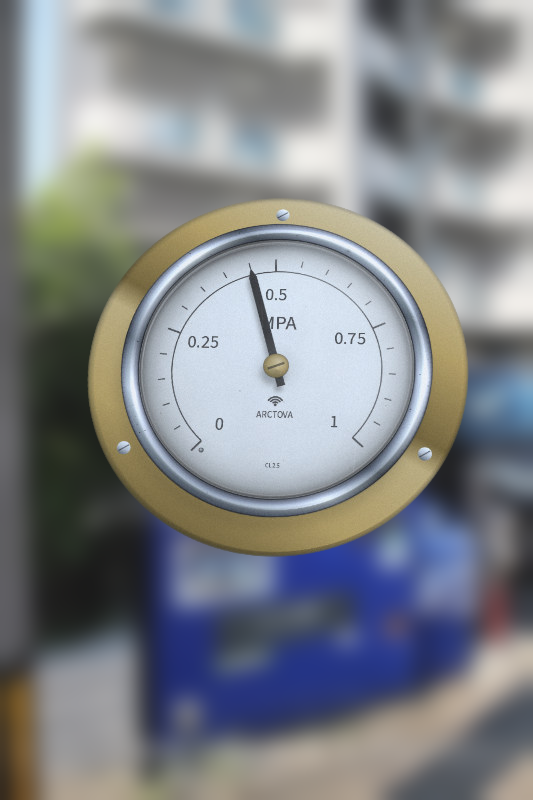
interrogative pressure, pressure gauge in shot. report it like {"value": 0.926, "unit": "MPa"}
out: {"value": 0.45, "unit": "MPa"}
